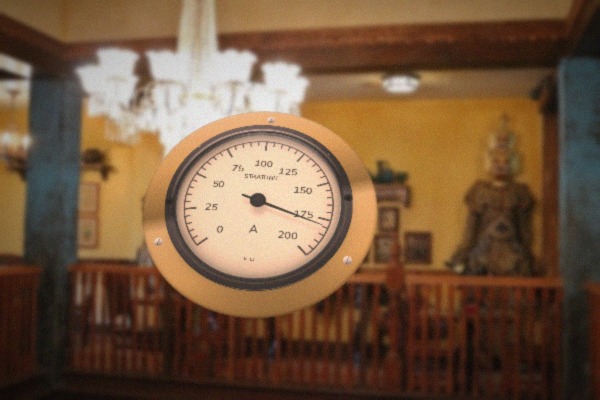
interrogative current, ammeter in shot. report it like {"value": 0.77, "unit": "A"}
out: {"value": 180, "unit": "A"}
